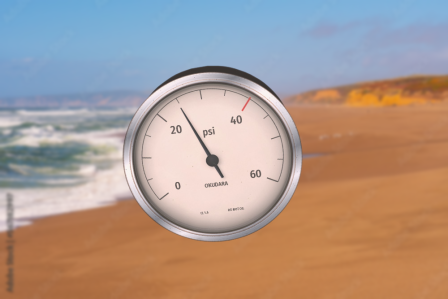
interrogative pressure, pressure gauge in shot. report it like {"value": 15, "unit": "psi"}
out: {"value": 25, "unit": "psi"}
